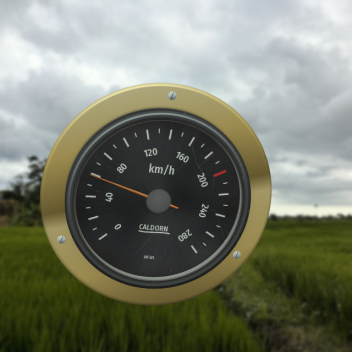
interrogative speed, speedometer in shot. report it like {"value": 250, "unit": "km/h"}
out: {"value": 60, "unit": "km/h"}
